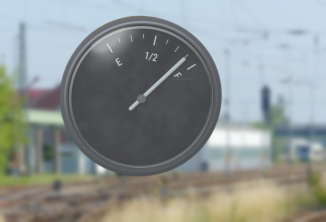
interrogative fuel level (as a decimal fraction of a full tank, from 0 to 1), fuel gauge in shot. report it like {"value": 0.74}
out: {"value": 0.875}
